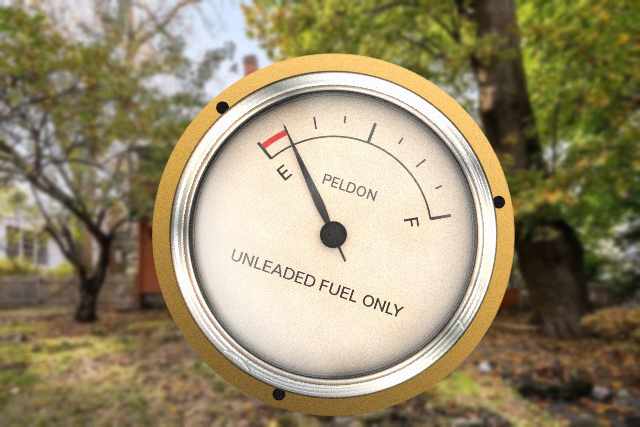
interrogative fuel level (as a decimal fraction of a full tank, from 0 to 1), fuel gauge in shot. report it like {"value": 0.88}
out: {"value": 0.125}
